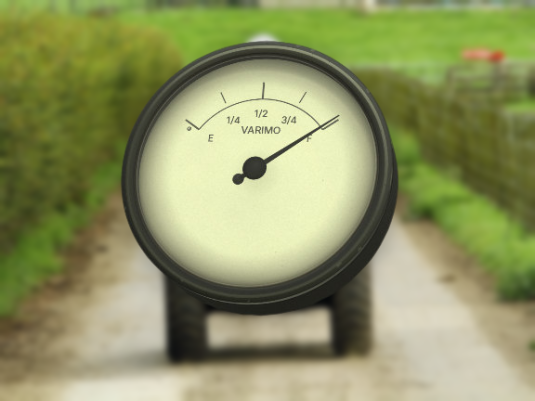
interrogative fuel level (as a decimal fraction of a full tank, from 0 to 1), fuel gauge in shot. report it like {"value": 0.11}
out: {"value": 1}
